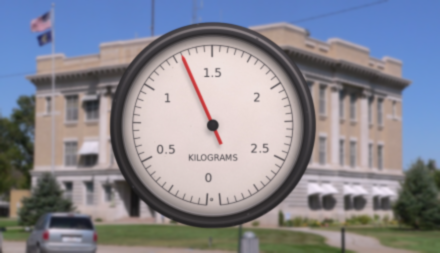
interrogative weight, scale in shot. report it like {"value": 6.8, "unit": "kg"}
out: {"value": 1.3, "unit": "kg"}
